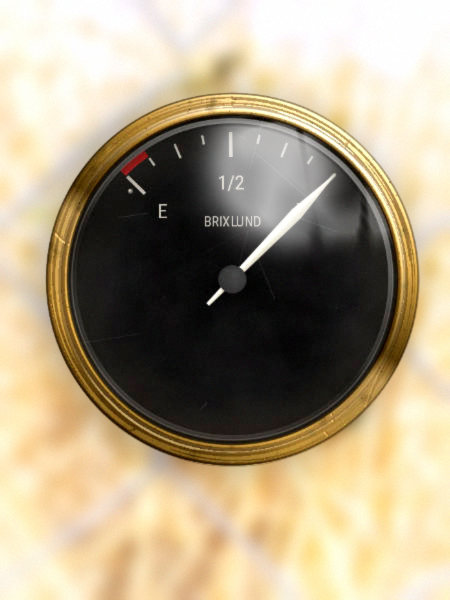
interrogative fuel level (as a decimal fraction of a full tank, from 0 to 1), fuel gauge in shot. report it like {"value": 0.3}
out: {"value": 1}
